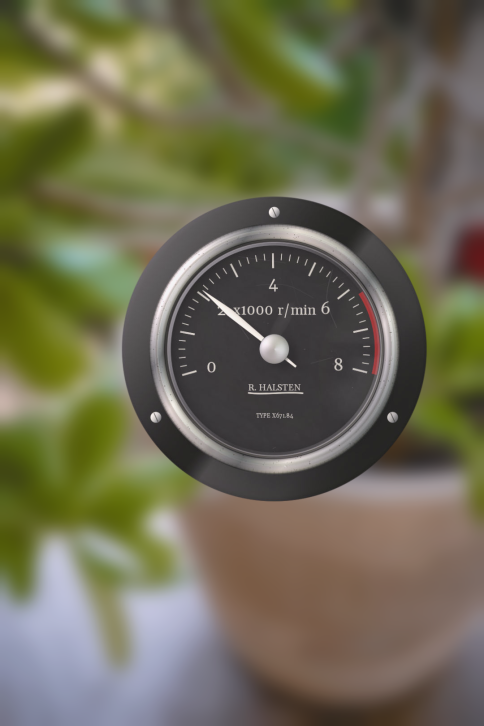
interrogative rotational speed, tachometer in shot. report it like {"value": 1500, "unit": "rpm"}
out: {"value": 2100, "unit": "rpm"}
